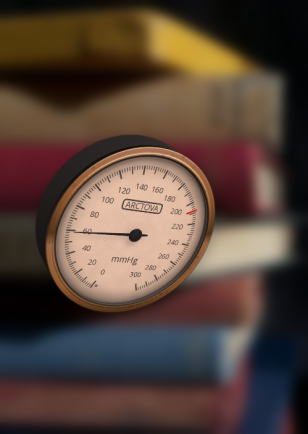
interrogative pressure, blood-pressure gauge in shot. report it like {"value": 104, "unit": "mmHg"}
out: {"value": 60, "unit": "mmHg"}
